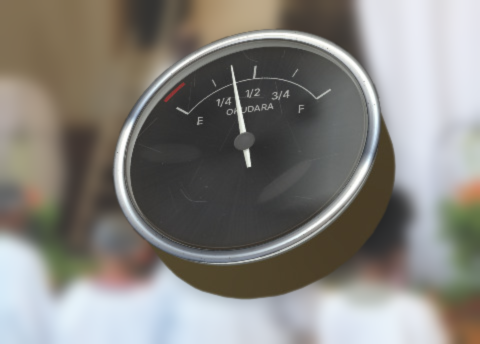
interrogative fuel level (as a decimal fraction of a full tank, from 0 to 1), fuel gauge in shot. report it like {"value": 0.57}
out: {"value": 0.375}
